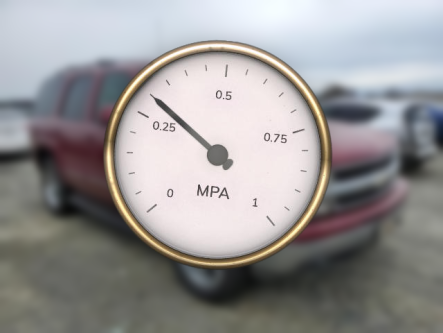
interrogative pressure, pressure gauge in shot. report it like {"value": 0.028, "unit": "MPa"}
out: {"value": 0.3, "unit": "MPa"}
